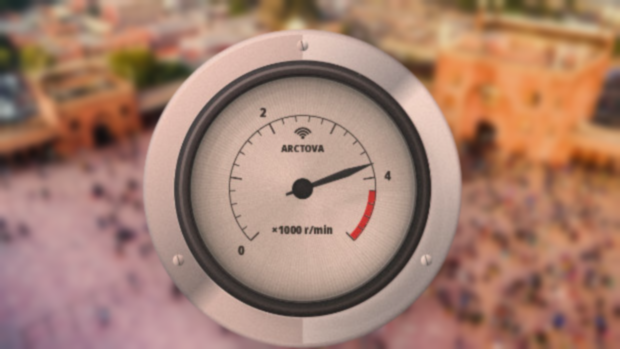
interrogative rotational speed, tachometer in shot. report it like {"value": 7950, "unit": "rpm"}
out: {"value": 3800, "unit": "rpm"}
